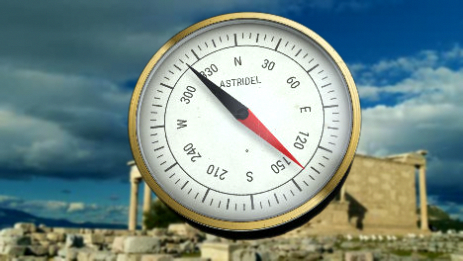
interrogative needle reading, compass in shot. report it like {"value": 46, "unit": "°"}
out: {"value": 140, "unit": "°"}
